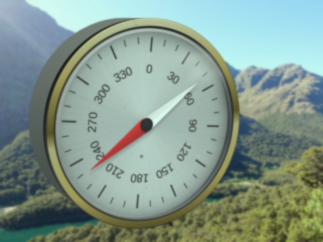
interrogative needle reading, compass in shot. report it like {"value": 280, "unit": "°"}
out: {"value": 230, "unit": "°"}
